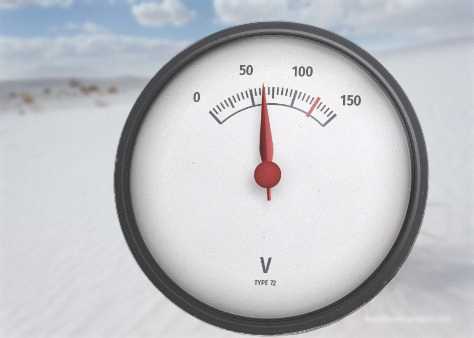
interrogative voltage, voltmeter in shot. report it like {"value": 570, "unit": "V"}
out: {"value": 65, "unit": "V"}
